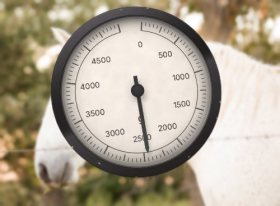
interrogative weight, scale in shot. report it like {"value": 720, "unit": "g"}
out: {"value": 2450, "unit": "g"}
